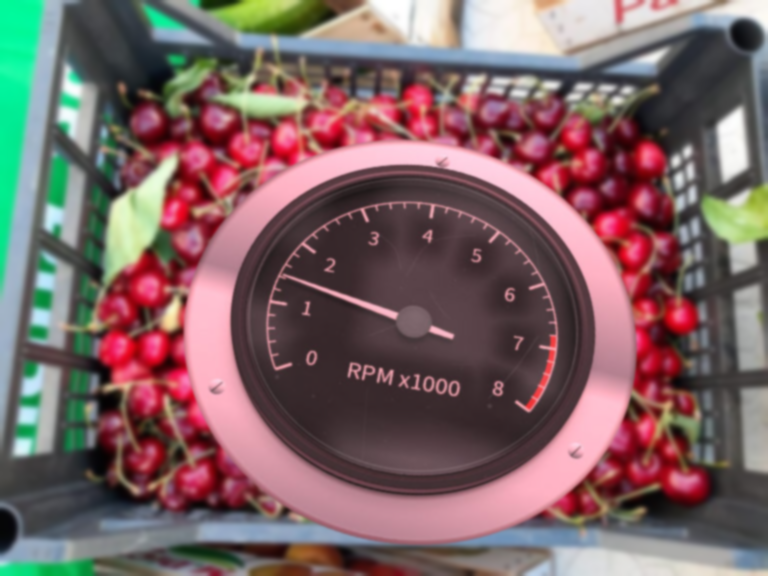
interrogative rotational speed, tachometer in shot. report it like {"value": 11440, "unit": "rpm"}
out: {"value": 1400, "unit": "rpm"}
